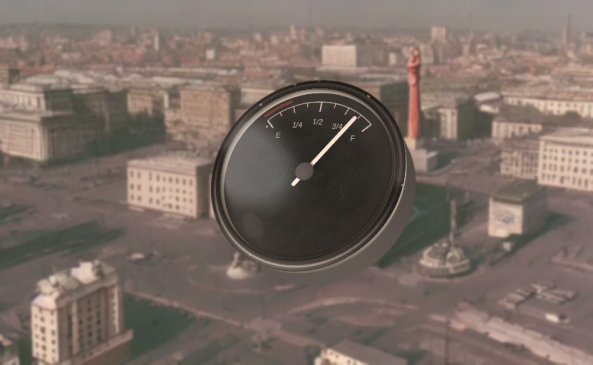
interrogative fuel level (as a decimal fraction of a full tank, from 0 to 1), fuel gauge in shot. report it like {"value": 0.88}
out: {"value": 0.875}
